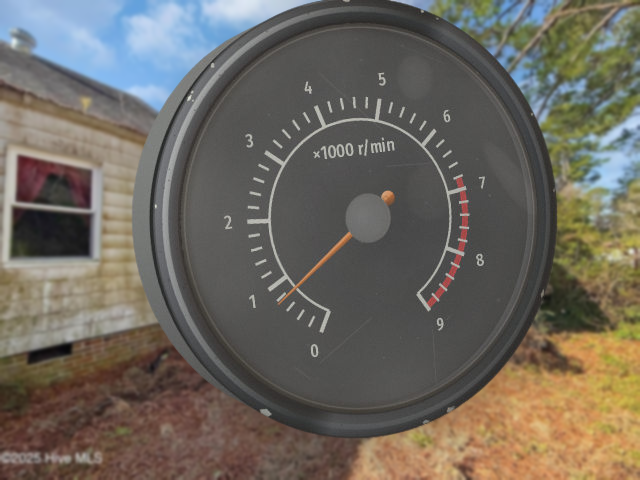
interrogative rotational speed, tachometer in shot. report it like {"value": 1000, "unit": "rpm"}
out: {"value": 800, "unit": "rpm"}
